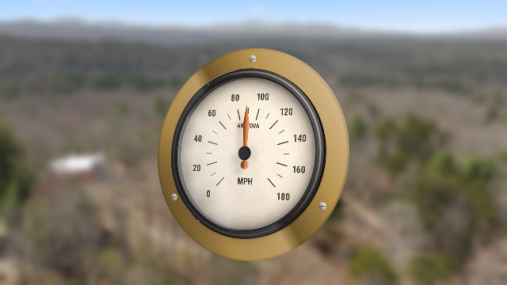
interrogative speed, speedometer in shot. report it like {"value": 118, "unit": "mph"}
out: {"value": 90, "unit": "mph"}
